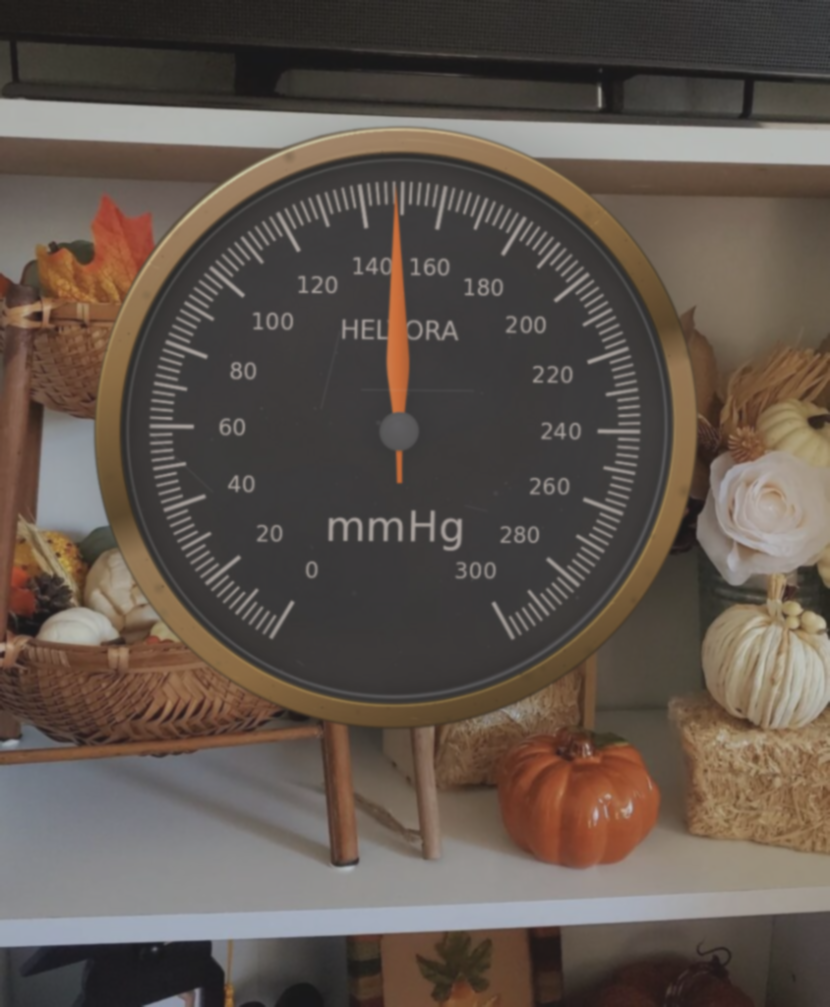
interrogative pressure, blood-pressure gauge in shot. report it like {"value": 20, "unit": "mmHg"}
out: {"value": 148, "unit": "mmHg"}
